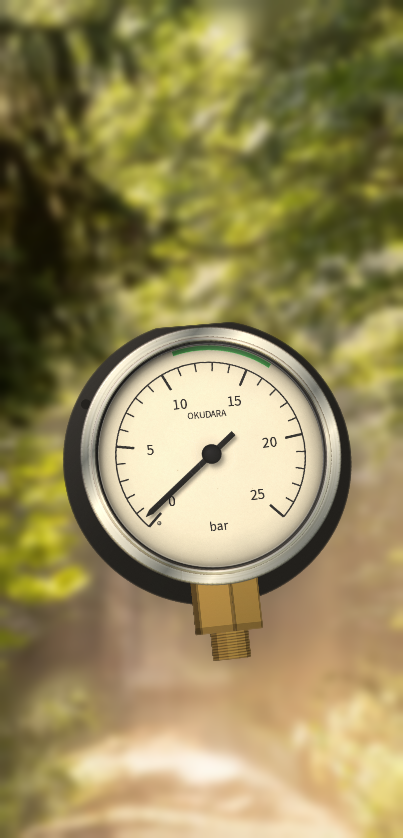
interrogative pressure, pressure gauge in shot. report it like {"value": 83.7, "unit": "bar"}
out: {"value": 0.5, "unit": "bar"}
